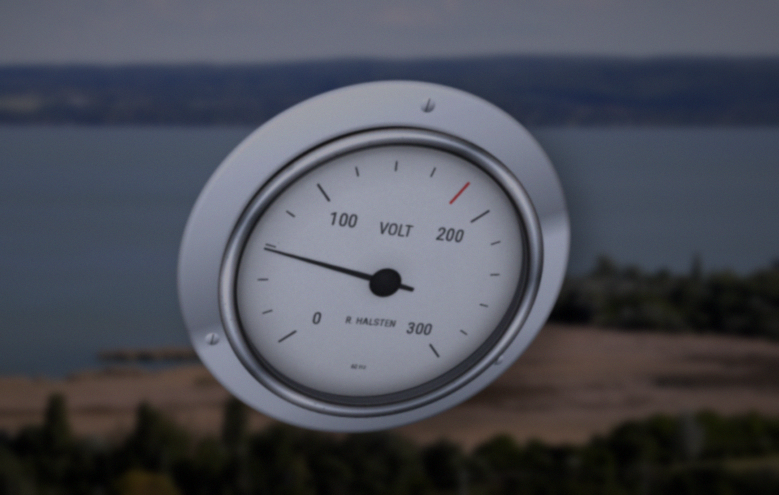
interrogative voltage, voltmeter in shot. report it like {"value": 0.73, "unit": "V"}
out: {"value": 60, "unit": "V"}
